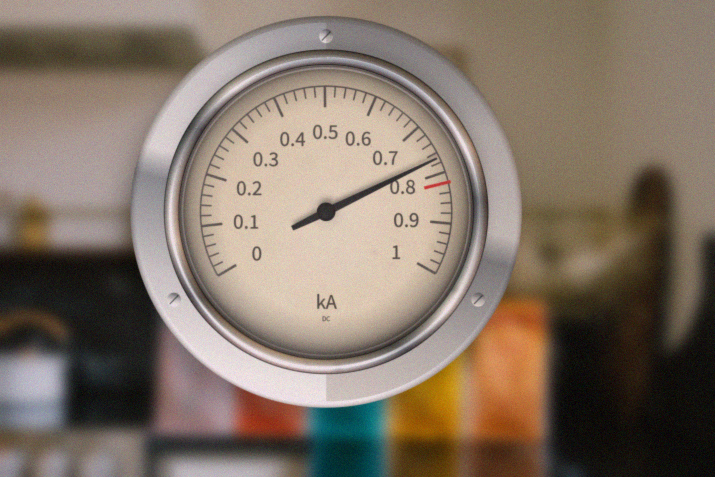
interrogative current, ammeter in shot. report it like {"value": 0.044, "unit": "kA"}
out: {"value": 0.77, "unit": "kA"}
